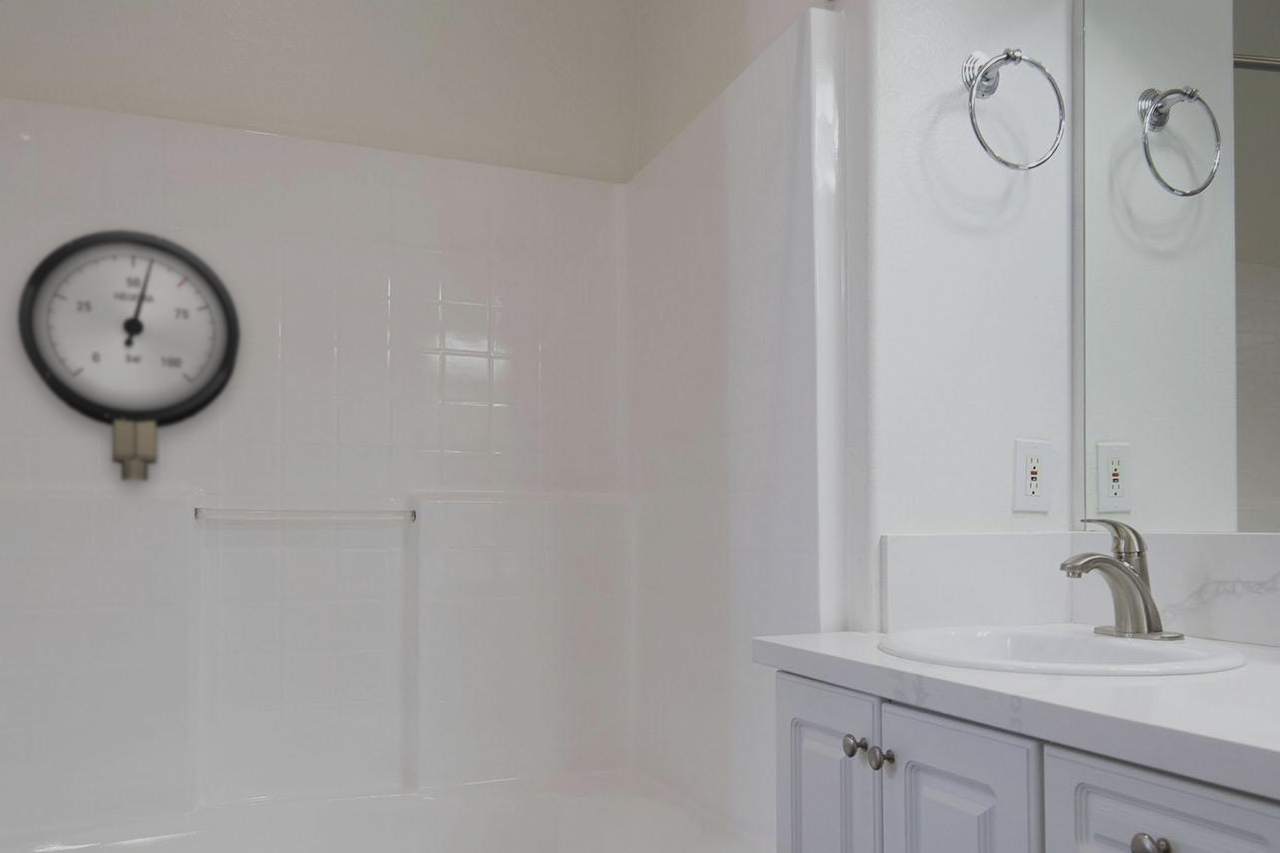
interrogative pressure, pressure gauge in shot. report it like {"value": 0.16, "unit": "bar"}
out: {"value": 55, "unit": "bar"}
